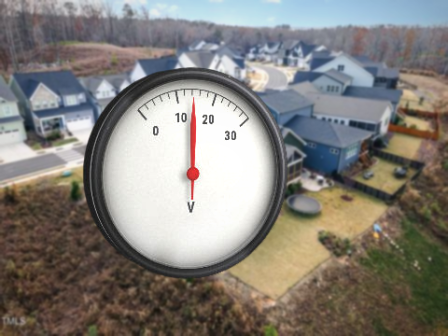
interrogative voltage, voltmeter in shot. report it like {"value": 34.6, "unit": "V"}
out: {"value": 14, "unit": "V"}
